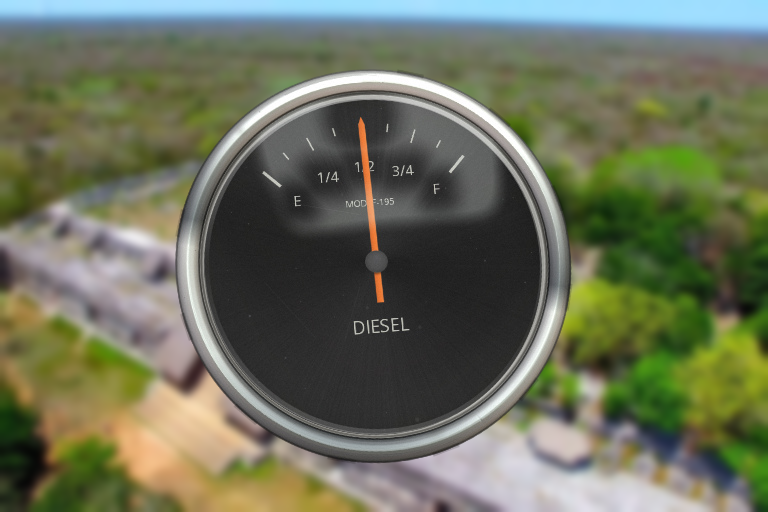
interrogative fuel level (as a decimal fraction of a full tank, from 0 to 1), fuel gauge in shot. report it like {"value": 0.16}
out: {"value": 0.5}
